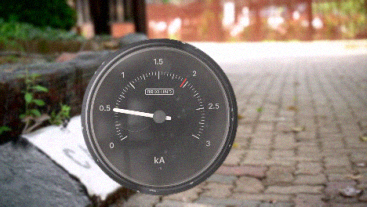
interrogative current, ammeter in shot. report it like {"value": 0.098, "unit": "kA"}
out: {"value": 0.5, "unit": "kA"}
